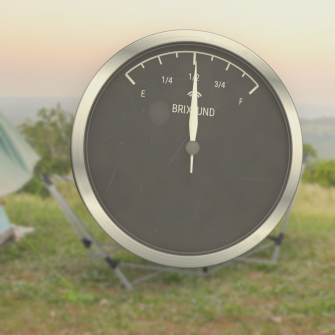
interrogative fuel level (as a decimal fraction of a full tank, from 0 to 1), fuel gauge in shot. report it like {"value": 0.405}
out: {"value": 0.5}
